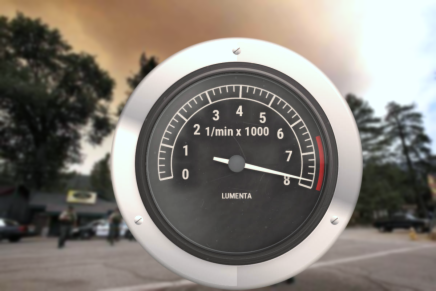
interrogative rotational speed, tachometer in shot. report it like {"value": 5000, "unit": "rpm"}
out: {"value": 7800, "unit": "rpm"}
